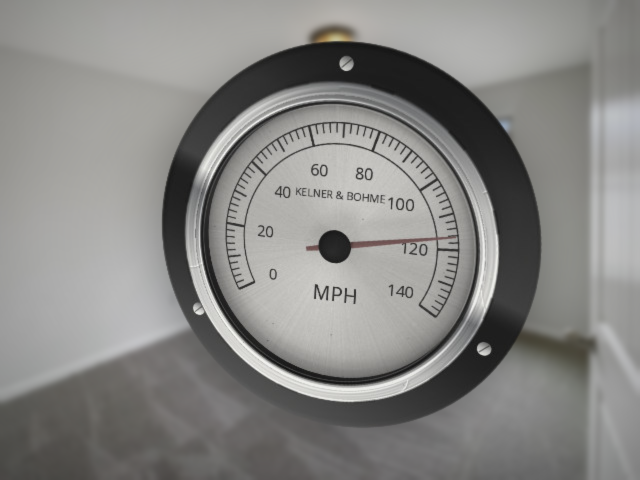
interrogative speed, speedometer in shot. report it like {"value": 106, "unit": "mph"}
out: {"value": 116, "unit": "mph"}
